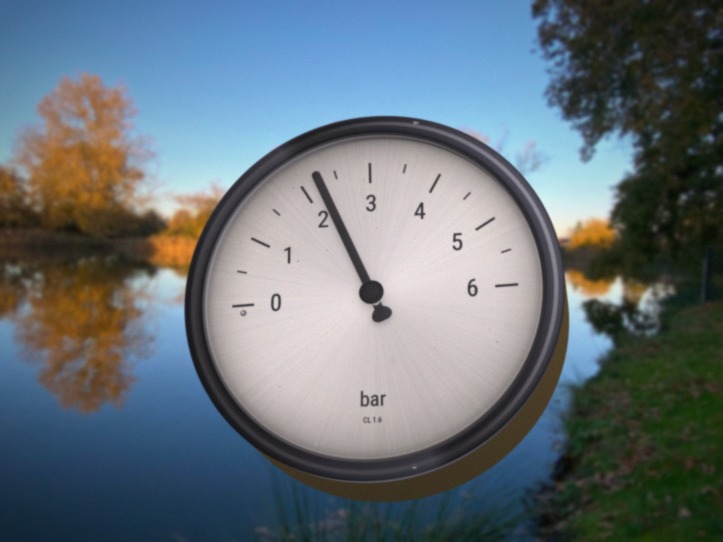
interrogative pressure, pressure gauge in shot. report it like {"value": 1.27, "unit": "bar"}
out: {"value": 2.25, "unit": "bar"}
